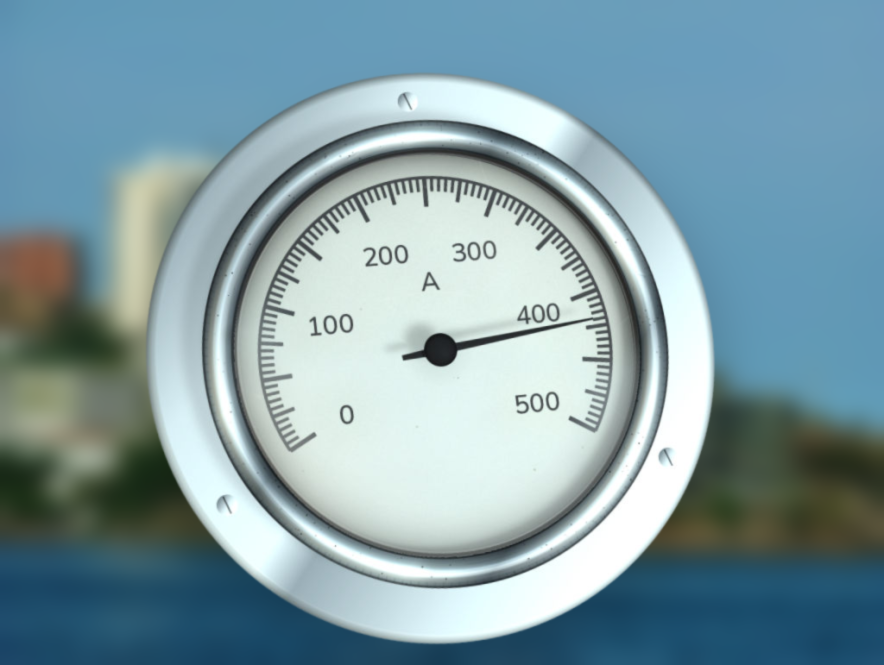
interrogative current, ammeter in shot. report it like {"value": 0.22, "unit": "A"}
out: {"value": 420, "unit": "A"}
